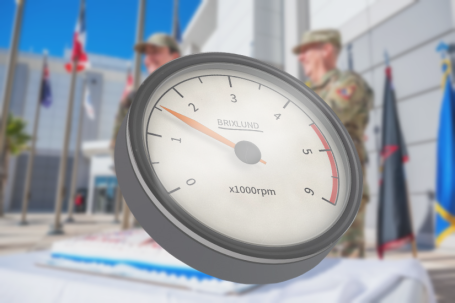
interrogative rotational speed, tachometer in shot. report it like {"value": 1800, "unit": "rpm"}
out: {"value": 1500, "unit": "rpm"}
